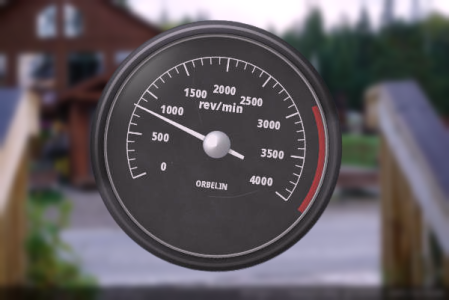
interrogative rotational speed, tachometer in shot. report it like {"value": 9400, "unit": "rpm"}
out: {"value": 800, "unit": "rpm"}
